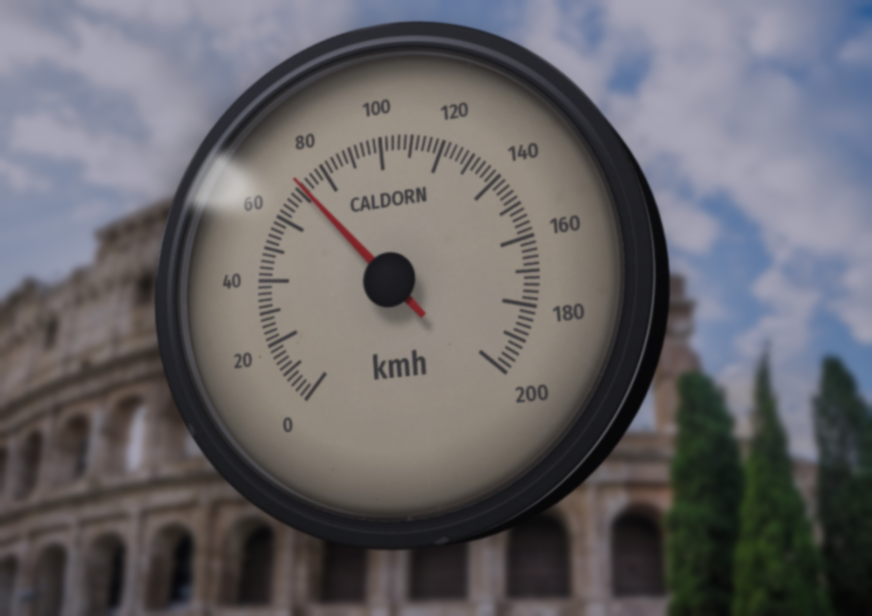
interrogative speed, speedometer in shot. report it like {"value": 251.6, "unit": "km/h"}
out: {"value": 72, "unit": "km/h"}
